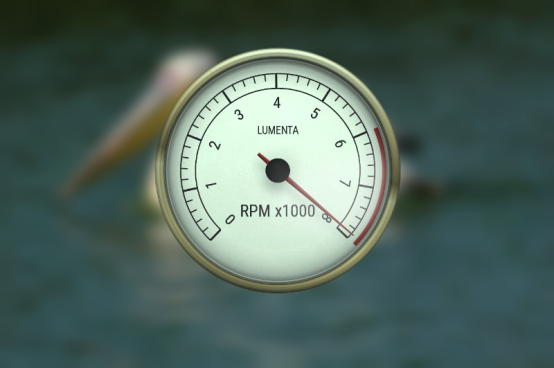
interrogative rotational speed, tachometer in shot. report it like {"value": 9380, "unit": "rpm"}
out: {"value": 7900, "unit": "rpm"}
